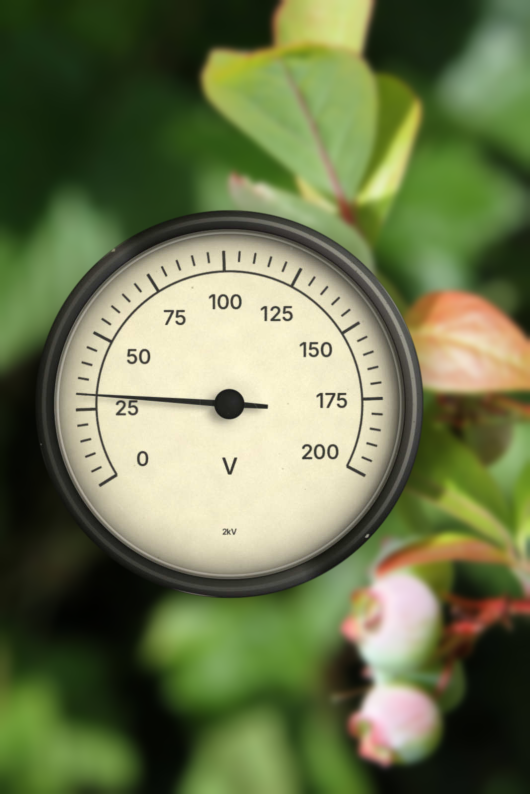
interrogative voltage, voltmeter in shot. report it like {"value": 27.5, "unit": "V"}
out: {"value": 30, "unit": "V"}
